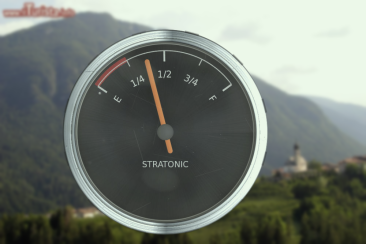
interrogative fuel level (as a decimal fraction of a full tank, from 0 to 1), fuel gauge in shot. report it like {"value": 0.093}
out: {"value": 0.375}
